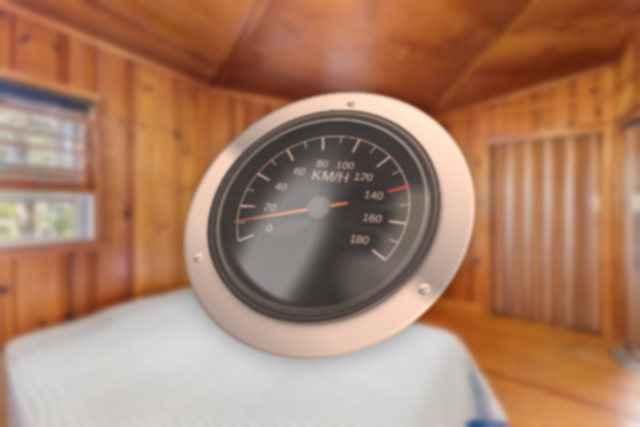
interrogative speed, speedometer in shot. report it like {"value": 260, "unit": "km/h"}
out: {"value": 10, "unit": "km/h"}
